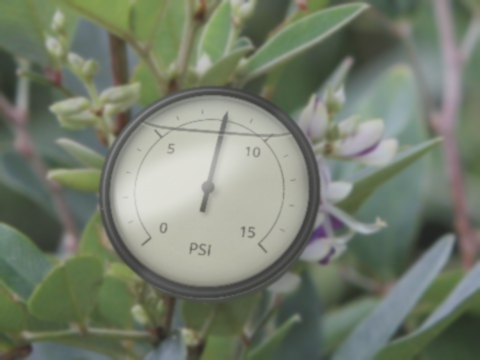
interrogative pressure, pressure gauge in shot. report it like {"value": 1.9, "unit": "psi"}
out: {"value": 8, "unit": "psi"}
